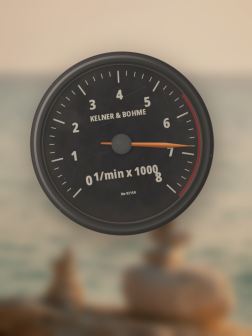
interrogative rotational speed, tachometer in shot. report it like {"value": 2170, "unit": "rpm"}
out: {"value": 6800, "unit": "rpm"}
